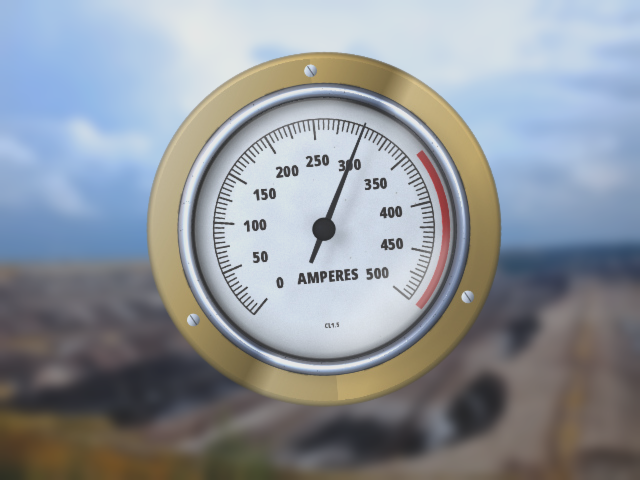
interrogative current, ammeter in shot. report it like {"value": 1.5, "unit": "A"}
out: {"value": 300, "unit": "A"}
